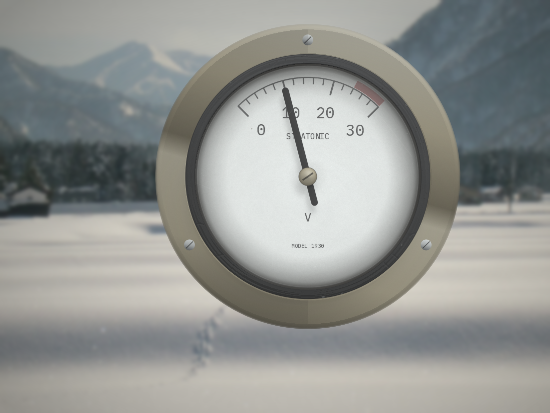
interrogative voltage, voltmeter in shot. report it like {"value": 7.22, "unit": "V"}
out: {"value": 10, "unit": "V"}
